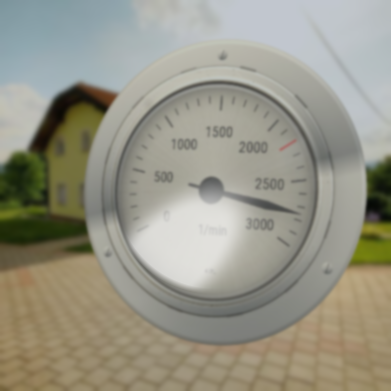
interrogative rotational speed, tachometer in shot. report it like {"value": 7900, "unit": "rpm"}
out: {"value": 2750, "unit": "rpm"}
